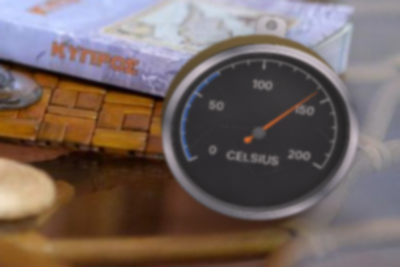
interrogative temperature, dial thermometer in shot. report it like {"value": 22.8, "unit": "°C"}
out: {"value": 140, "unit": "°C"}
